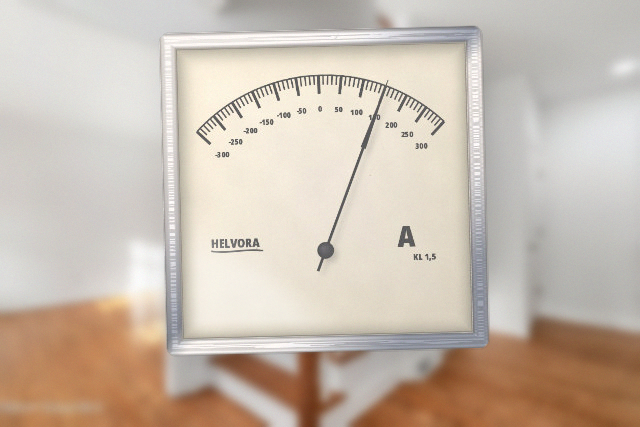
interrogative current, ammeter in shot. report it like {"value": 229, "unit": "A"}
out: {"value": 150, "unit": "A"}
